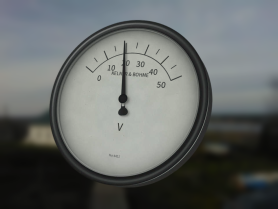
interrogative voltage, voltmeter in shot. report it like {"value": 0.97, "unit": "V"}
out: {"value": 20, "unit": "V"}
